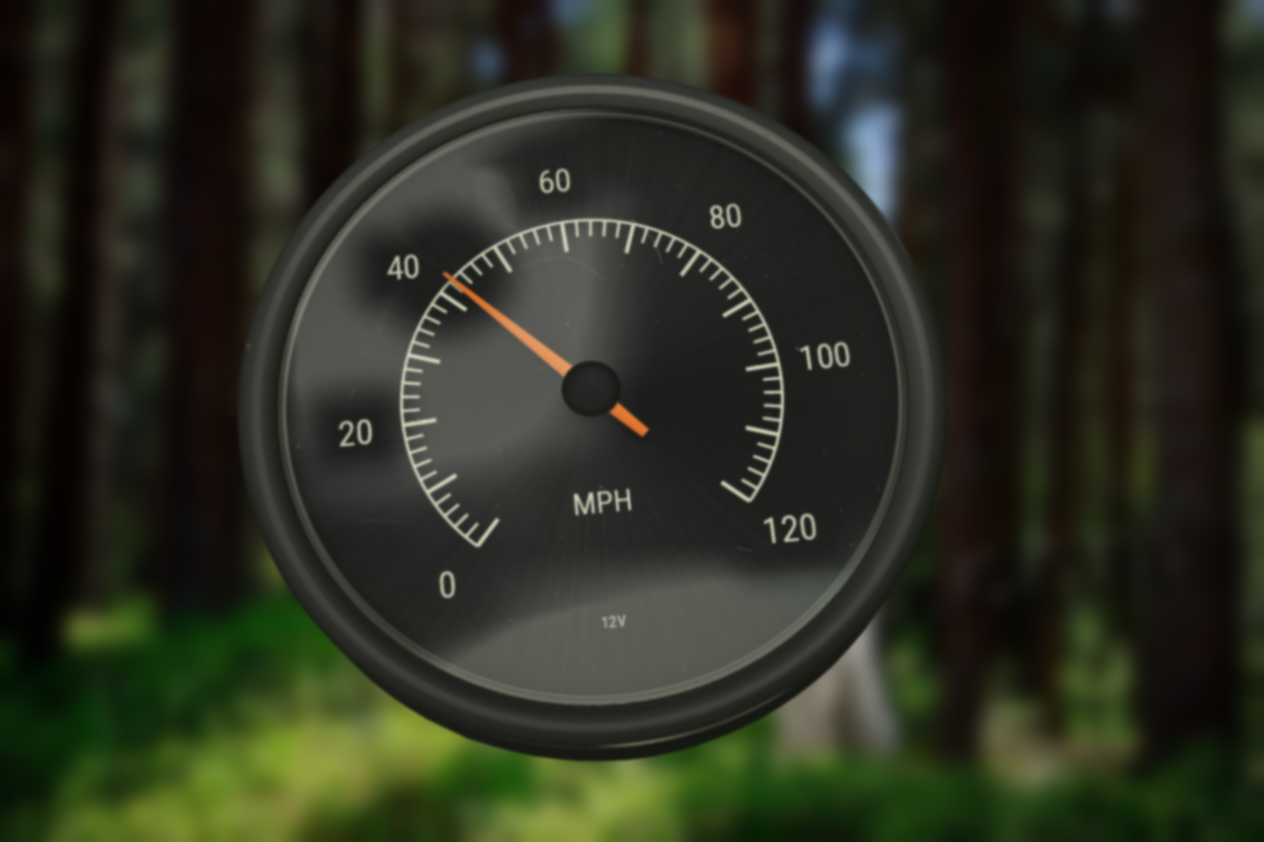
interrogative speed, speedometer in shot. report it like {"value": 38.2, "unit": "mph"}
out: {"value": 42, "unit": "mph"}
